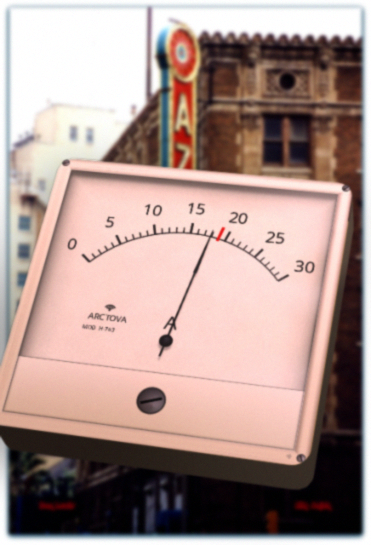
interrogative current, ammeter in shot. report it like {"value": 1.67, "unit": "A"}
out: {"value": 18, "unit": "A"}
